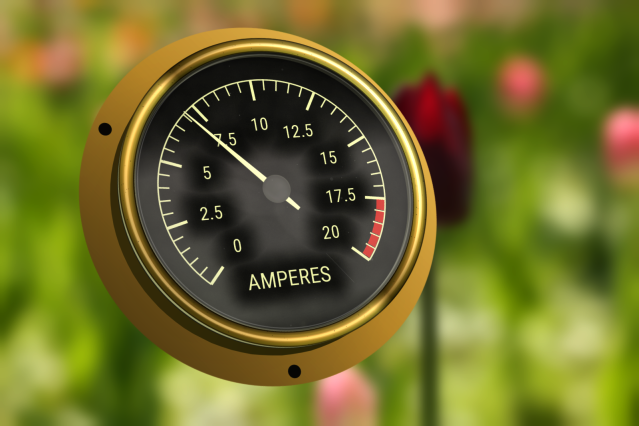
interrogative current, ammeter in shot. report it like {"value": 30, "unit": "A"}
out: {"value": 7, "unit": "A"}
